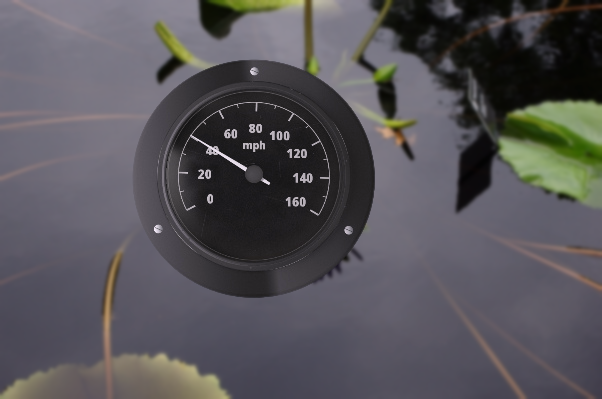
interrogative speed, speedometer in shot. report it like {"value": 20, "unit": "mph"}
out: {"value": 40, "unit": "mph"}
